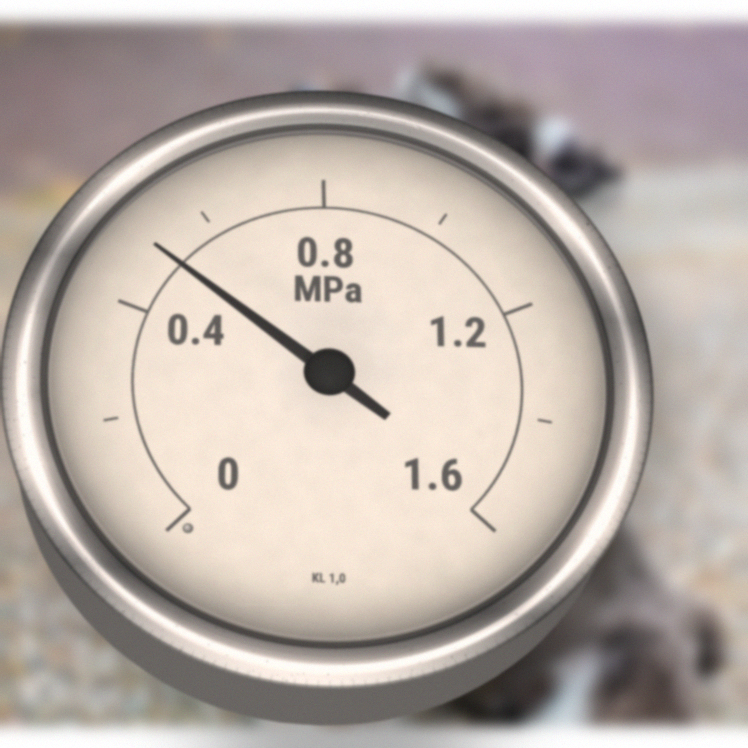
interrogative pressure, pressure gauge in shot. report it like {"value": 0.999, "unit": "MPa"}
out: {"value": 0.5, "unit": "MPa"}
